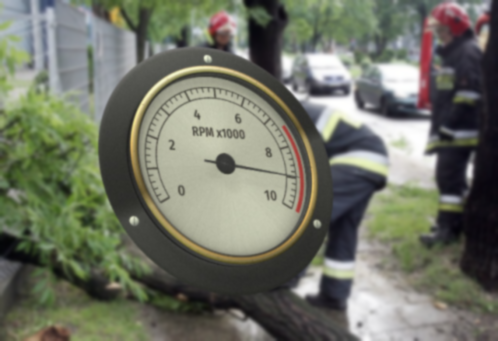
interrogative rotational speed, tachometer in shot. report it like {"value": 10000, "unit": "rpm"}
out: {"value": 9000, "unit": "rpm"}
